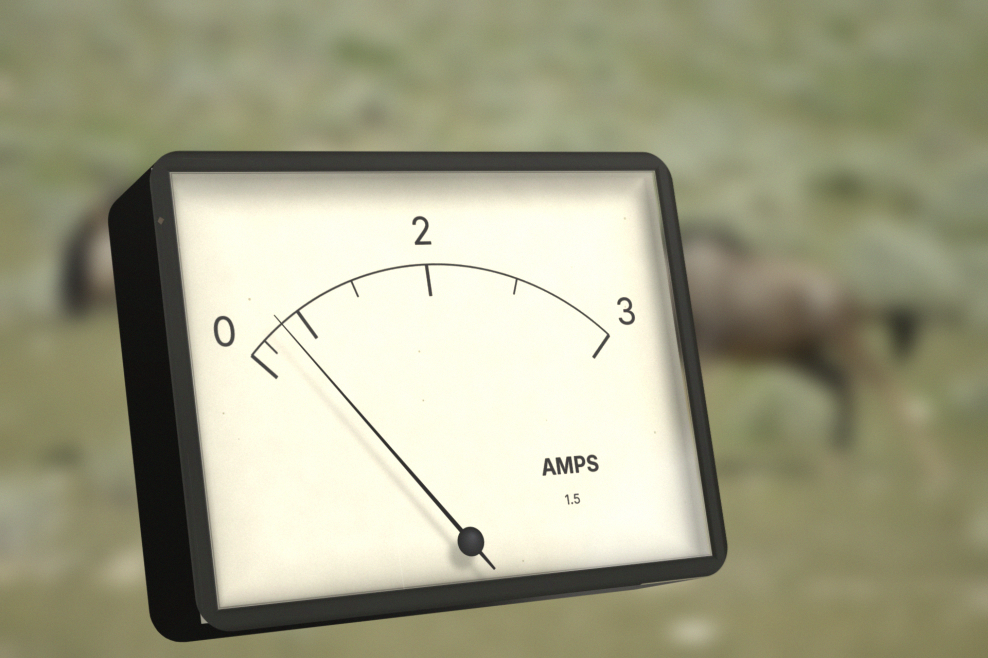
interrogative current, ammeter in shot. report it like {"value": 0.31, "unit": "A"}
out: {"value": 0.75, "unit": "A"}
